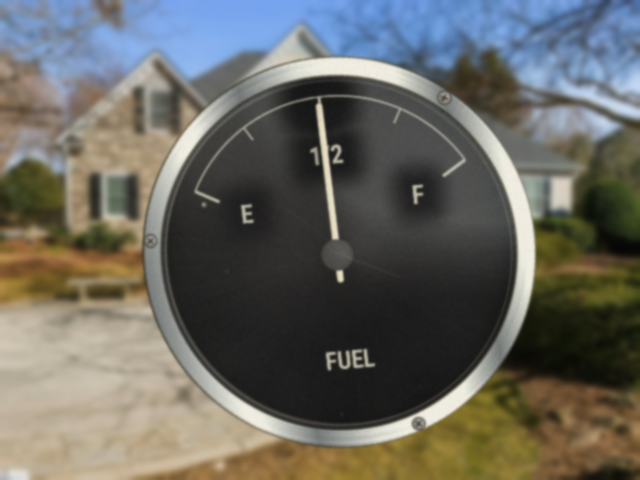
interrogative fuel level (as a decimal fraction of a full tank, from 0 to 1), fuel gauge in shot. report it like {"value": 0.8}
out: {"value": 0.5}
